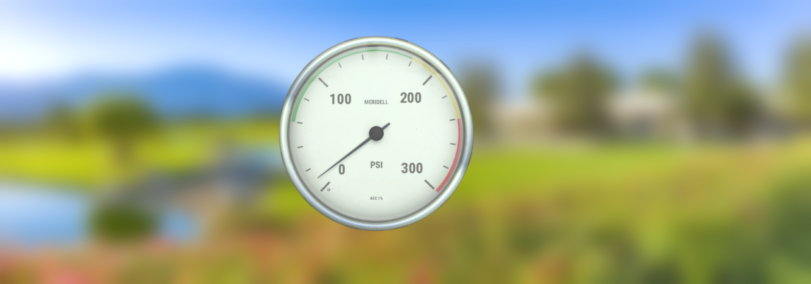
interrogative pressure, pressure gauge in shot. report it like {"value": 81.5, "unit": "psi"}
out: {"value": 10, "unit": "psi"}
